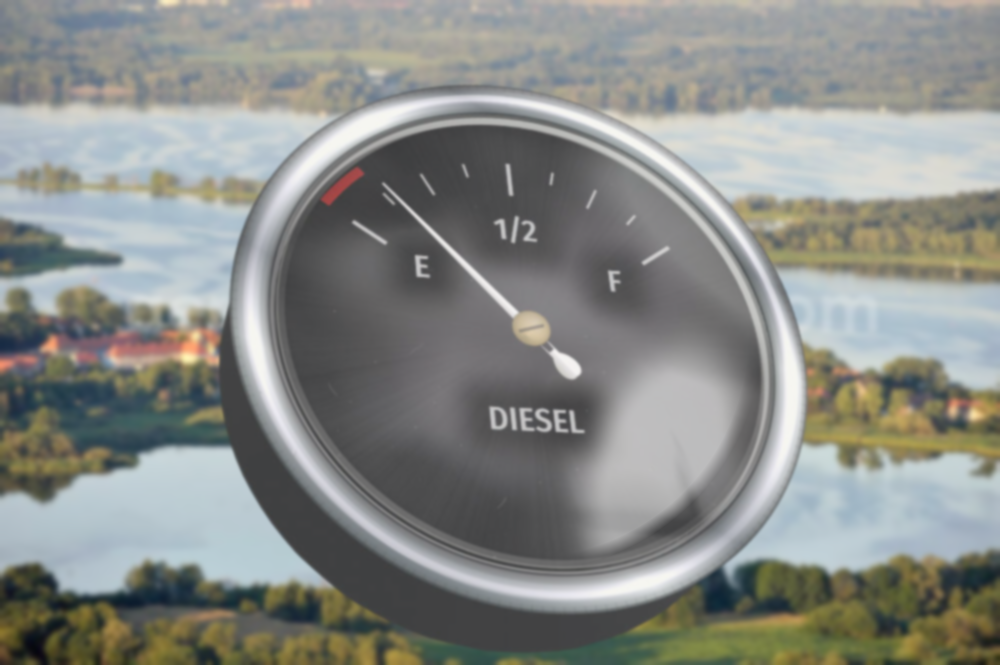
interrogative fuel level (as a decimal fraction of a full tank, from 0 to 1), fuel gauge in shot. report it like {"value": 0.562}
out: {"value": 0.125}
